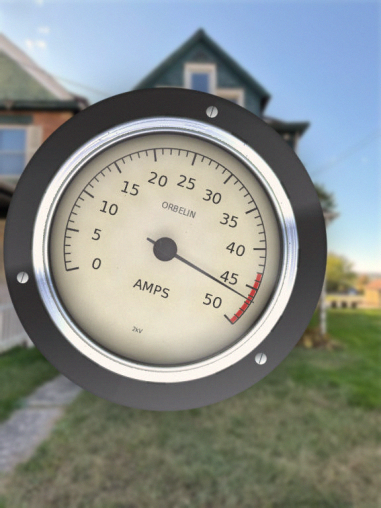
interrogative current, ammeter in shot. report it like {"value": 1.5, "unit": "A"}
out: {"value": 46.5, "unit": "A"}
